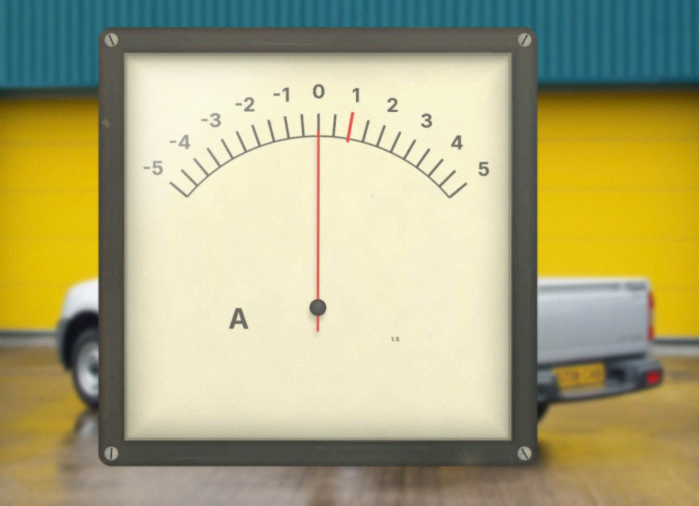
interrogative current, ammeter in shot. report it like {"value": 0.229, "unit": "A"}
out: {"value": 0, "unit": "A"}
